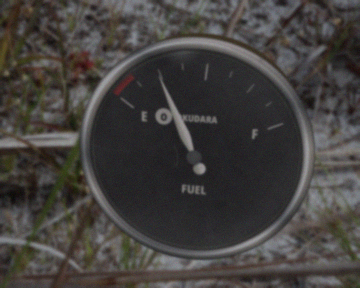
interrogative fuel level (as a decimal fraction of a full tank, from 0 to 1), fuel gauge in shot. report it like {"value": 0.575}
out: {"value": 0.25}
